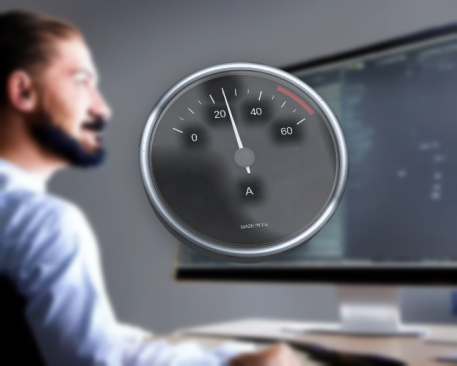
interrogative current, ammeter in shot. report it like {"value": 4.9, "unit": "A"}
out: {"value": 25, "unit": "A"}
